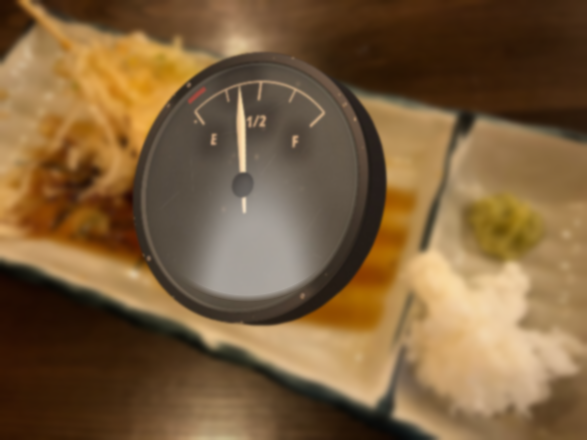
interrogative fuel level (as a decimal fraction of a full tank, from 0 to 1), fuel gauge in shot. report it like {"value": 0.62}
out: {"value": 0.375}
